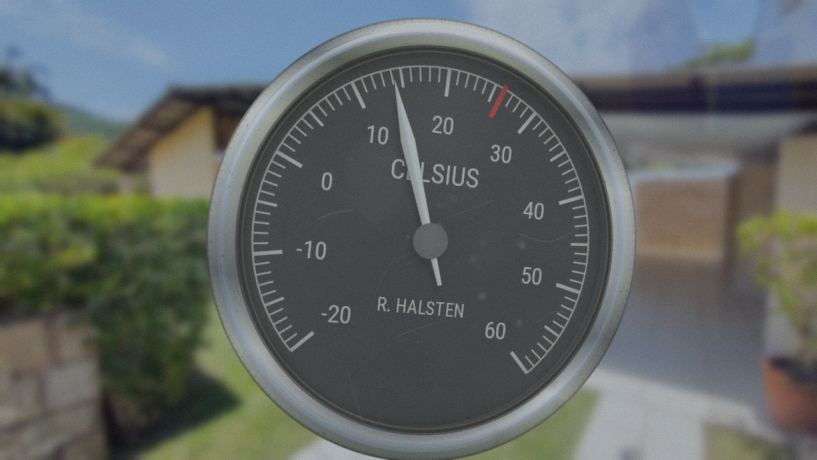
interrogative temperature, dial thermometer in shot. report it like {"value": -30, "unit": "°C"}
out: {"value": 14, "unit": "°C"}
